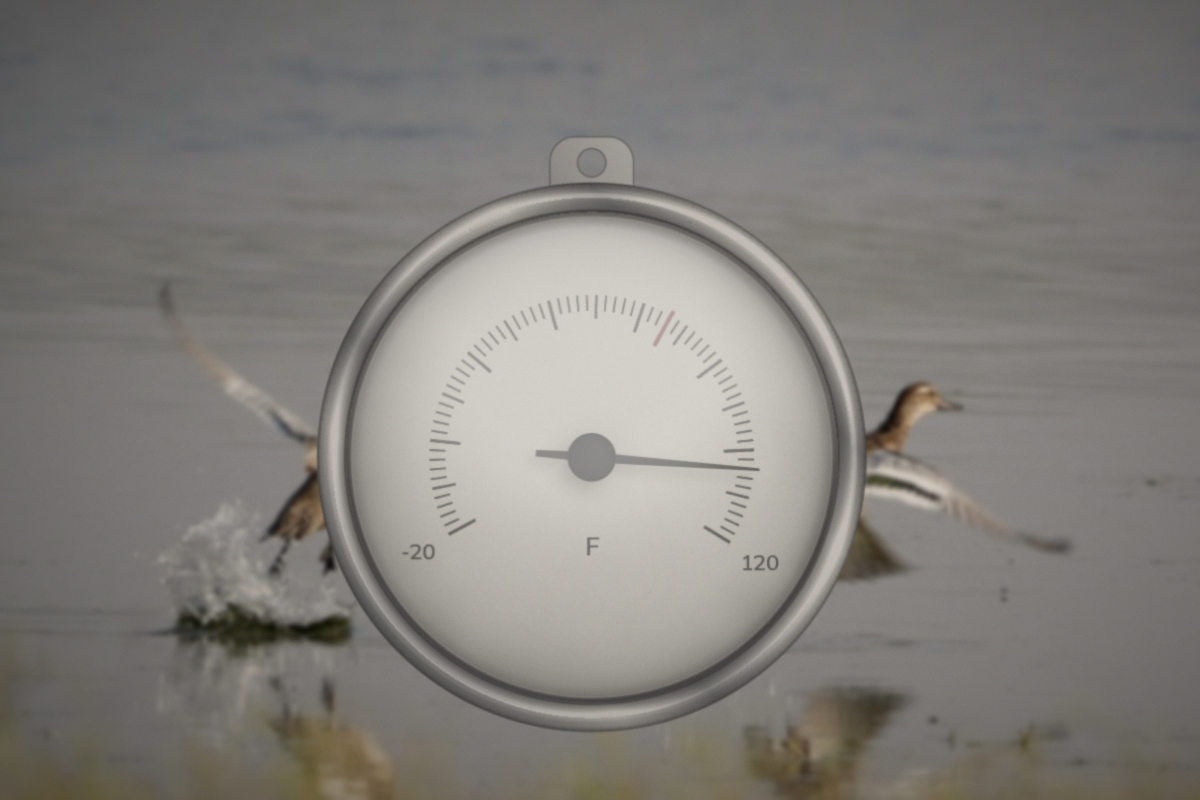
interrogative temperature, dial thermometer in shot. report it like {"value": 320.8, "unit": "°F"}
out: {"value": 104, "unit": "°F"}
